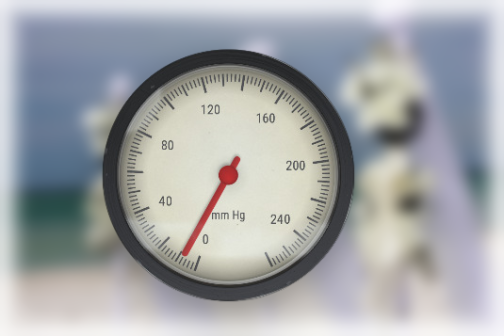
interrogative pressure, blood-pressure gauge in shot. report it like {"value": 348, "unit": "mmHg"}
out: {"value": 8, "unit": "mmHg"}
